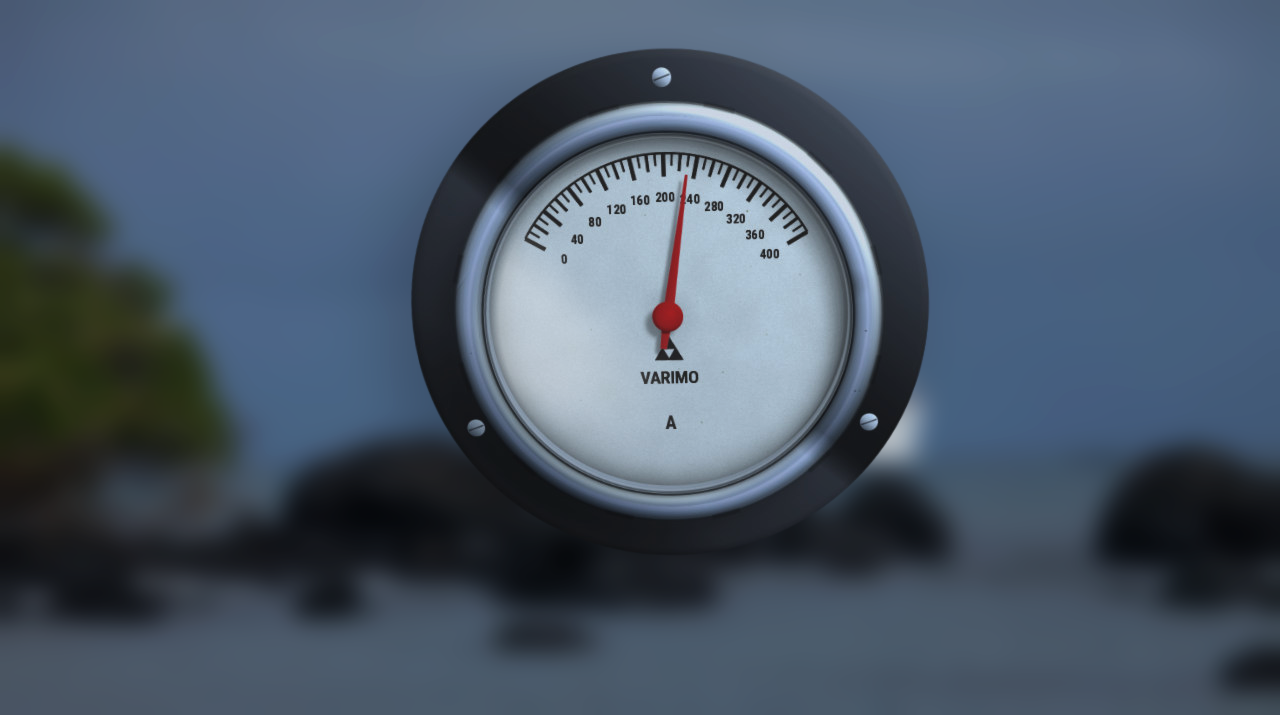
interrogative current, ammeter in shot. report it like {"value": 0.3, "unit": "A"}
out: {"value": 230, "unit": "A"}
